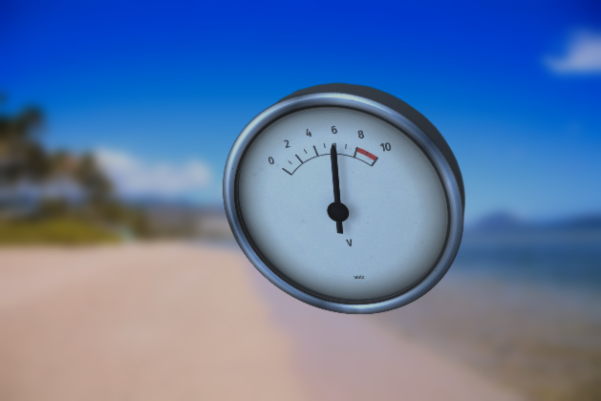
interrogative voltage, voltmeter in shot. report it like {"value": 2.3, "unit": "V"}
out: {"value": 6, "unit": "V"}
